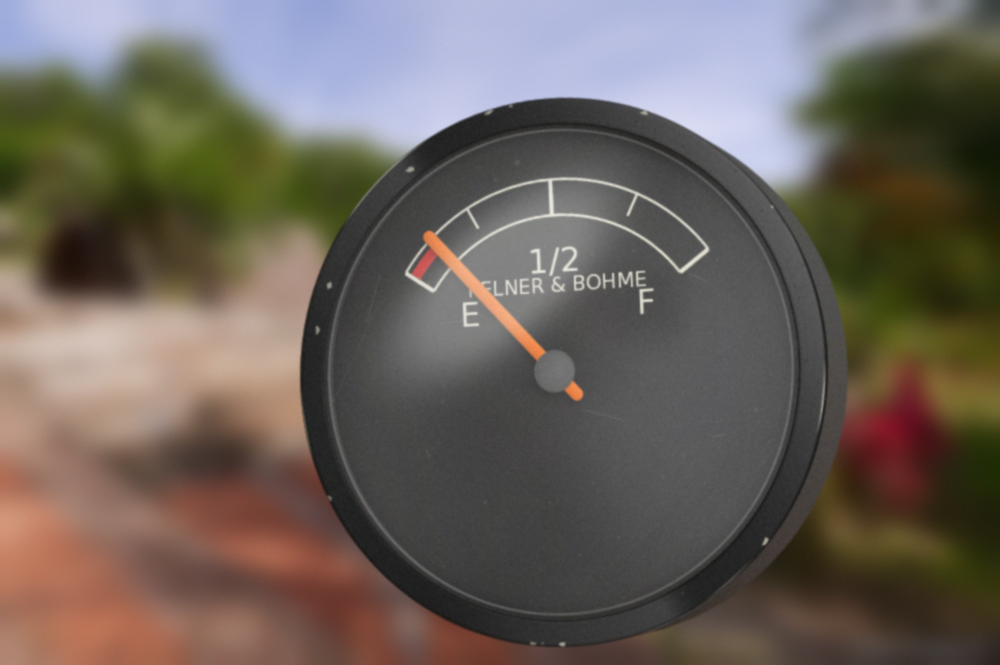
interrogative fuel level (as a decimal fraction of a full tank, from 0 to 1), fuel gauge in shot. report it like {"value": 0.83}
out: {"value": 0.125}
